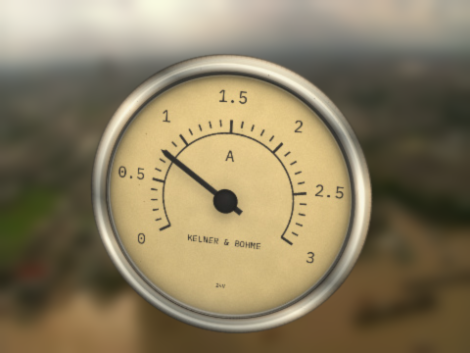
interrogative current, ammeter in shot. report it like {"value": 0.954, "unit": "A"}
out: {"value": 0.8, "unit": "A"}
